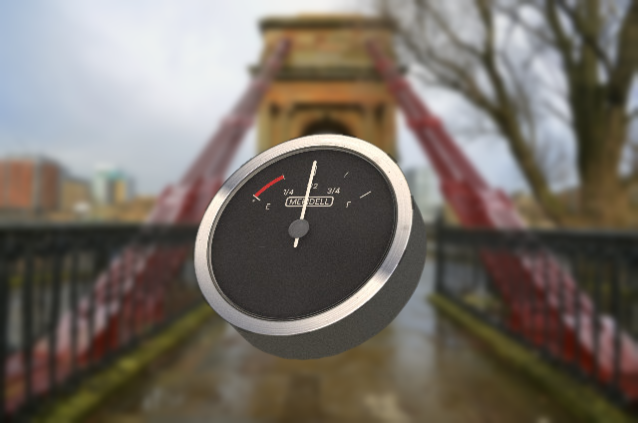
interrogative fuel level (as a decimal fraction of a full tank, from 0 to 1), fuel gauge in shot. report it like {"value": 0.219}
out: {"value": 0.5}
